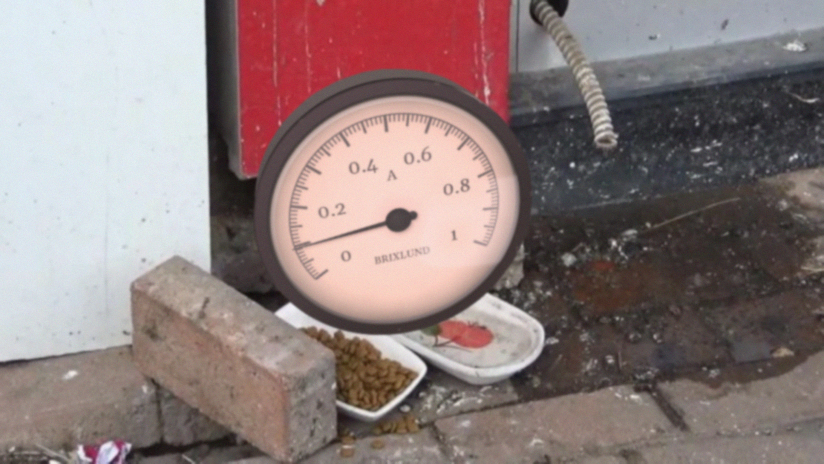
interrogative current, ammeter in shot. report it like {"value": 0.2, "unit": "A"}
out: {"value": 0.1, "unit": "A"}
